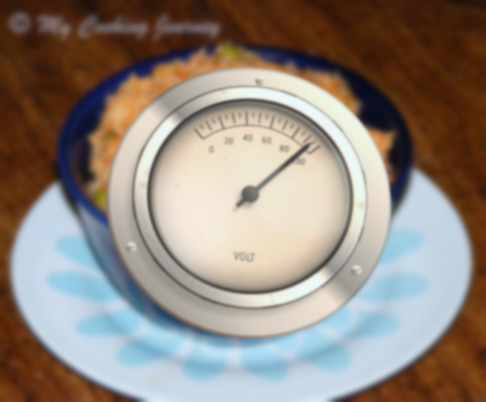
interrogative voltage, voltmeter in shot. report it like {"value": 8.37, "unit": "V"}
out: {"value": 95, "unit": "V"}
